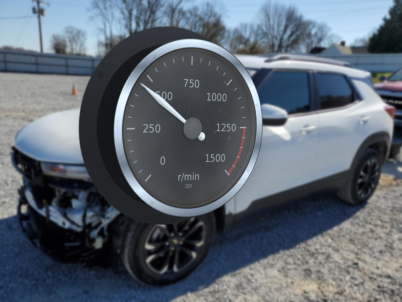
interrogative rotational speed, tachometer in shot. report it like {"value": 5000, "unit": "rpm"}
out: {"value": 450, "unit": "rpm"}
